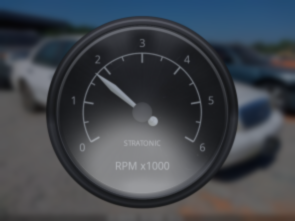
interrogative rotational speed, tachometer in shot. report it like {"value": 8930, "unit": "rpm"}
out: {"value": 1750, "unit": "rpm"}
